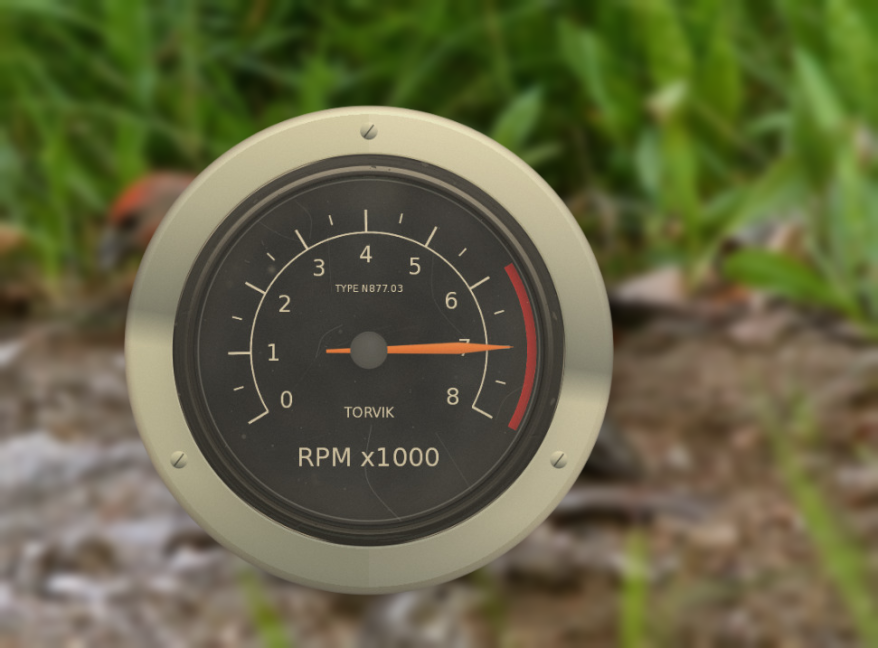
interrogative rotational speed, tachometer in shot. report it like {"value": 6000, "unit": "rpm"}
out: {"value": 7000, "unit": "rpm"}
